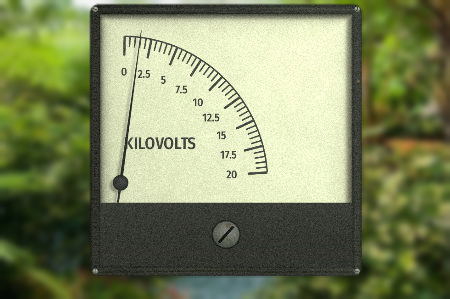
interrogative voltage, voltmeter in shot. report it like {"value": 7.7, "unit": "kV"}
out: {"value": 1.5, "unit": "kV"}
